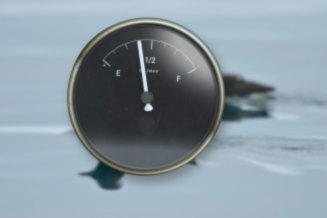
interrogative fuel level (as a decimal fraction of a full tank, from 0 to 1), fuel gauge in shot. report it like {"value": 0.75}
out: {"value": 0.375}
